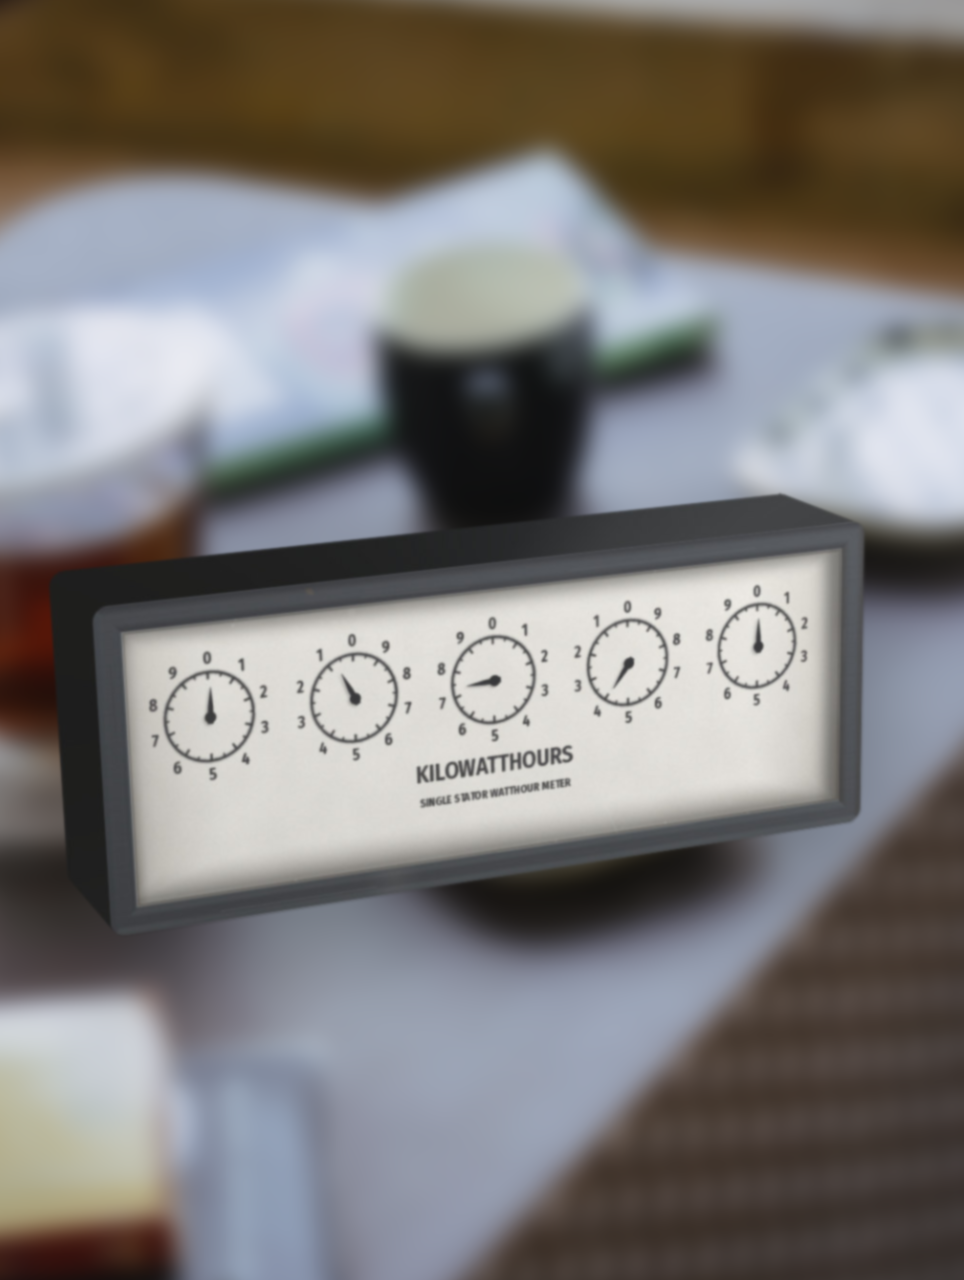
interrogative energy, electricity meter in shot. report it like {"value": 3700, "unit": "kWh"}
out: {"value": 740, "unit": "kWh"}
